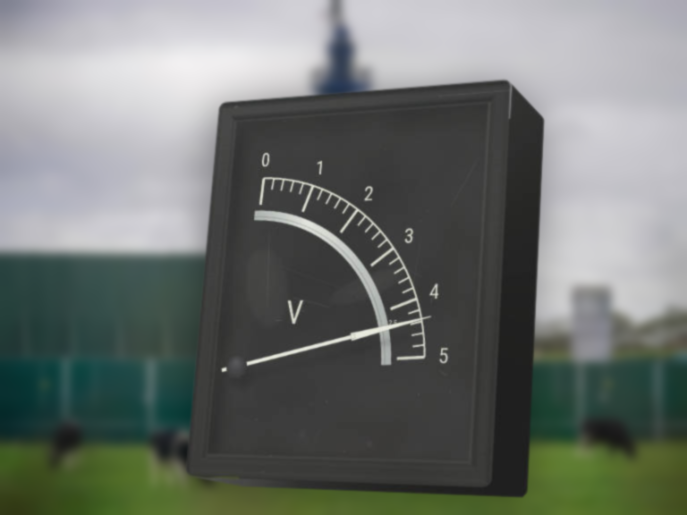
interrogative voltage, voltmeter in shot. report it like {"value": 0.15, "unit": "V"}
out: {"value": 4.4, "unit": "V"}
